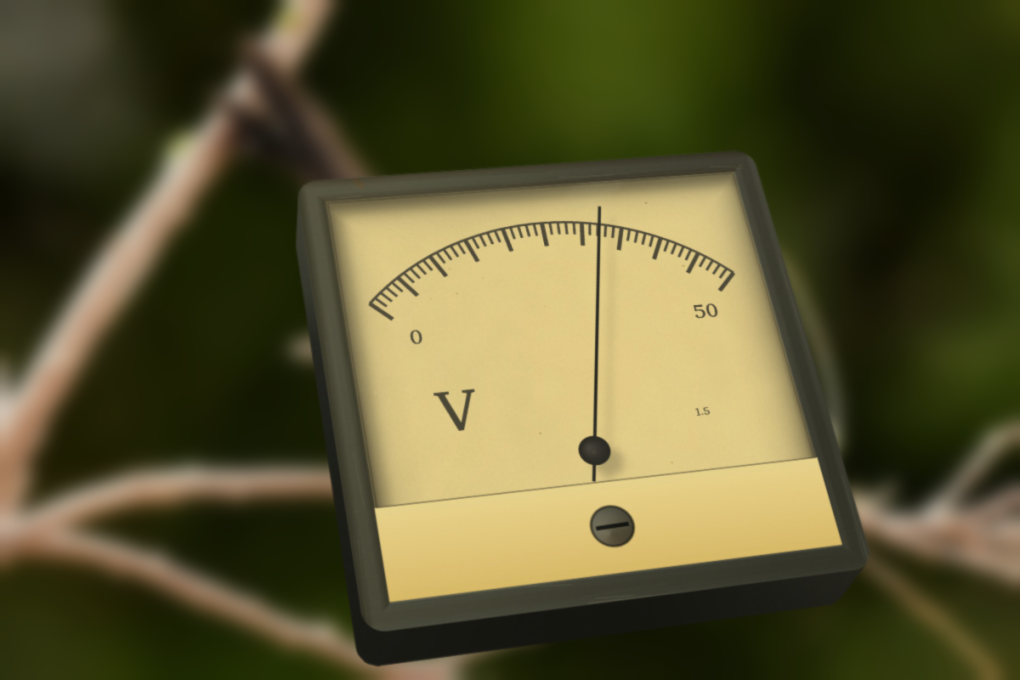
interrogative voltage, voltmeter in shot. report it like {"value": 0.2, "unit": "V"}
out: {"value": 32, "unit": "V"}
